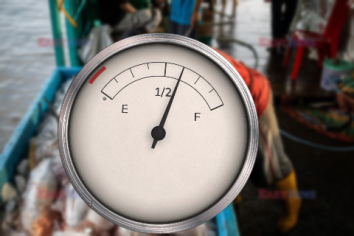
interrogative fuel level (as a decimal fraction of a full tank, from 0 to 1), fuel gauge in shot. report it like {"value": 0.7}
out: {"value": 0.625}
